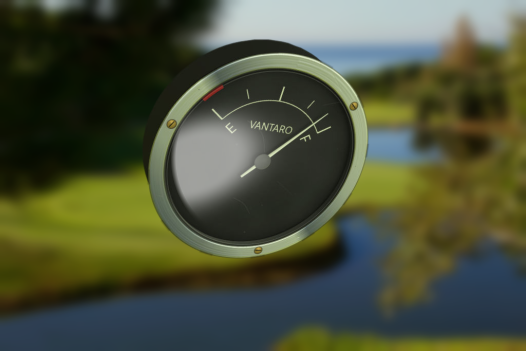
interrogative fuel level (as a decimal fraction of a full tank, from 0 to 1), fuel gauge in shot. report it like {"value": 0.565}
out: {"value": 0.875}
